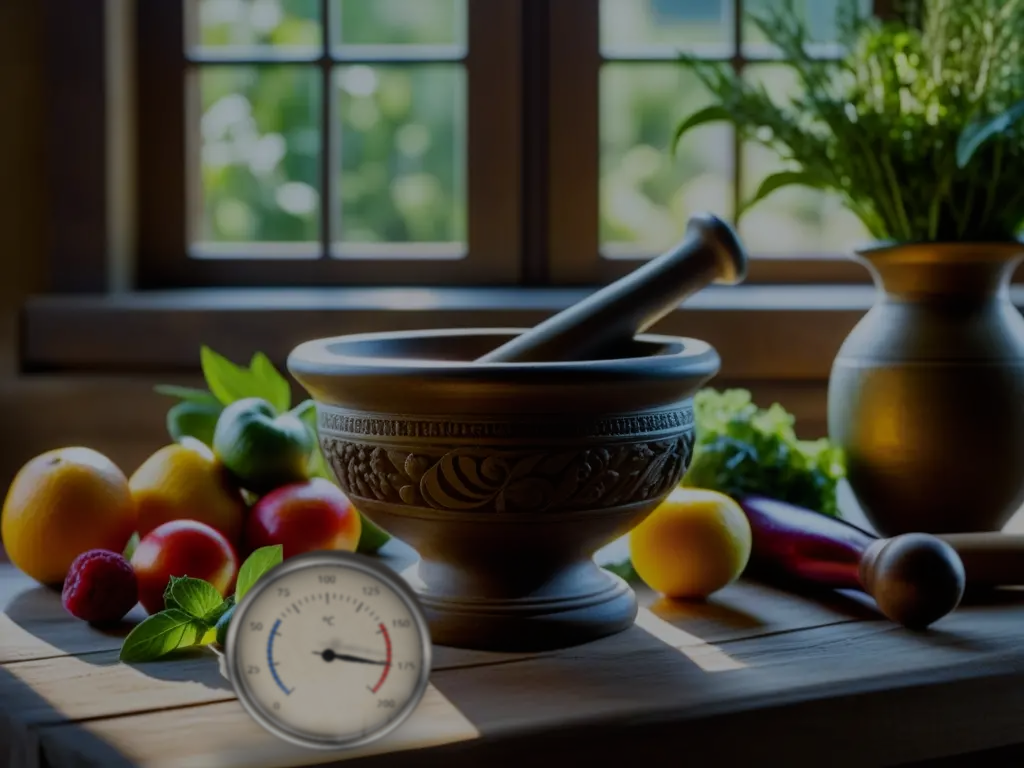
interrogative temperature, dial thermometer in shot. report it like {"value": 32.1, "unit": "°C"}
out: {"value": 175, "unit": "°C"}
